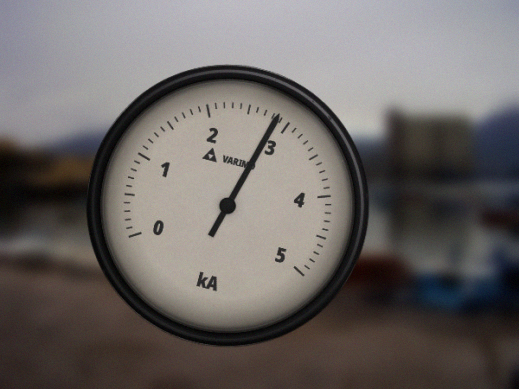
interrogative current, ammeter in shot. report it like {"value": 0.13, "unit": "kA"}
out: {"value": 2.85, "unit": "kA"}
